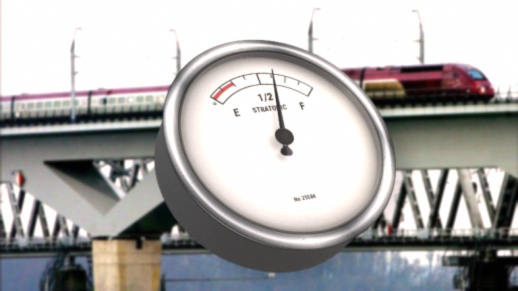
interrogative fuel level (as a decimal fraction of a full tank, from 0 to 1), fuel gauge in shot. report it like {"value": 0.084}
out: {"value": 0.625}
